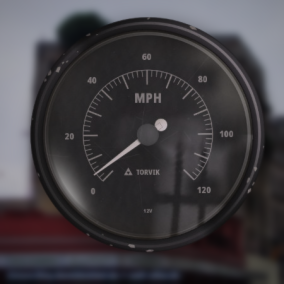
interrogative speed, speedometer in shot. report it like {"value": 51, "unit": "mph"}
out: {"value": 4, "unit": "mph"}
